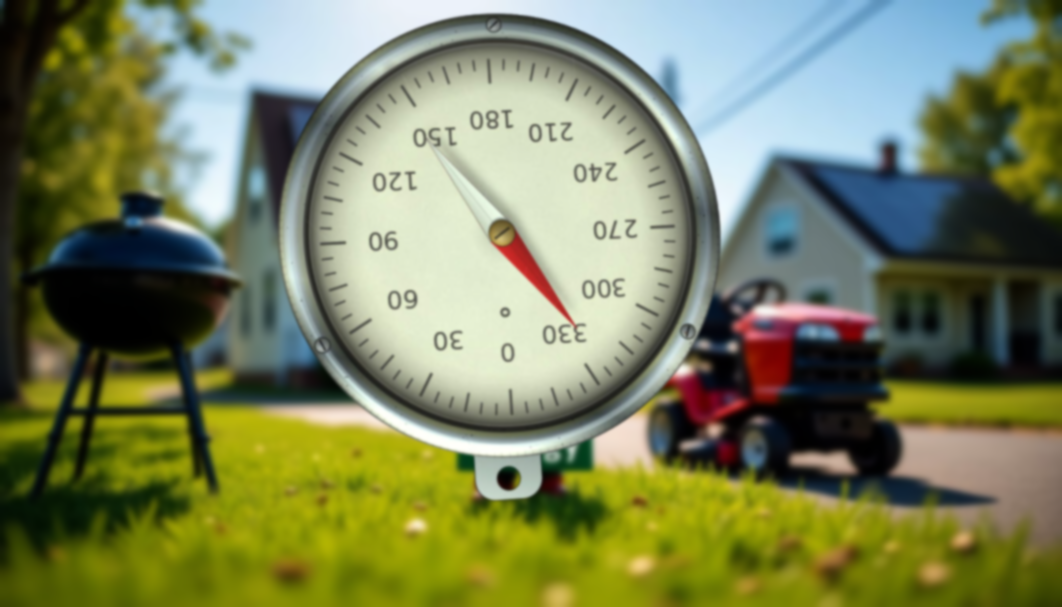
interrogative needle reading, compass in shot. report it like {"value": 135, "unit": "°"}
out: {"value": 325, "unit": "°"}
